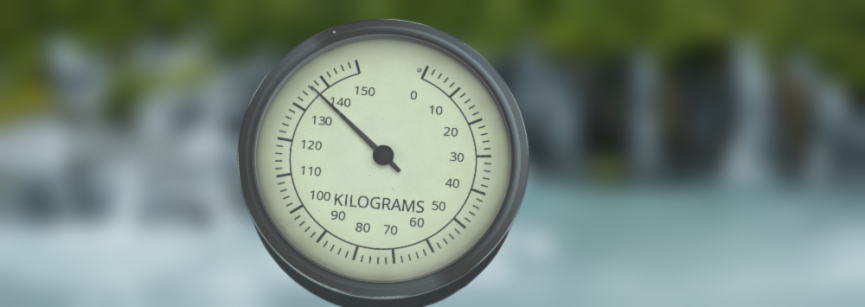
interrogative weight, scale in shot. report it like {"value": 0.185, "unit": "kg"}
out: {"value": 136, "unit": "kg"}
